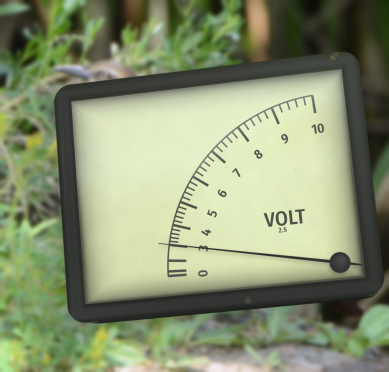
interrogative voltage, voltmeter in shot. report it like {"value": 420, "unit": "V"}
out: {"value": 3, "unit": "V"}
